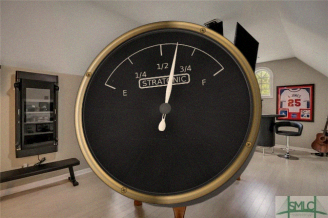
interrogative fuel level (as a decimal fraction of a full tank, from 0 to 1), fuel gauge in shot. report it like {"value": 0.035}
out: {"value": 0.625}
